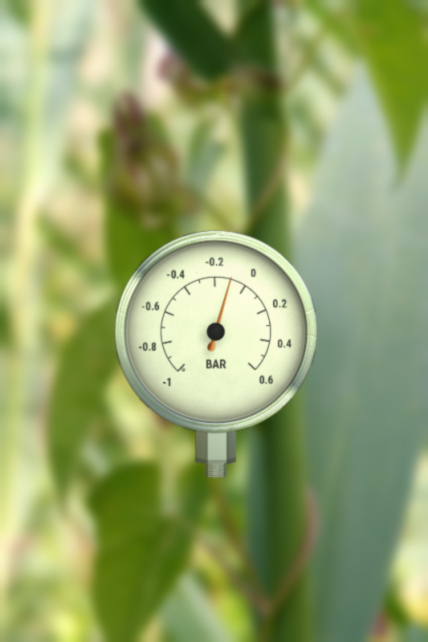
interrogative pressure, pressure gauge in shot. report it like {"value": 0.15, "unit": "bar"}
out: {"value": -0.1, "unit": "bar"}
